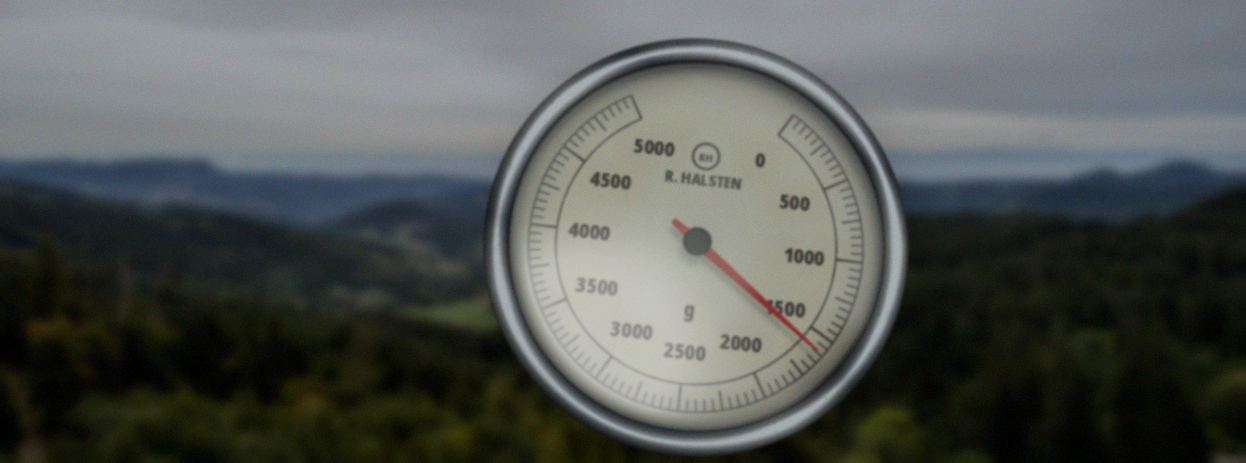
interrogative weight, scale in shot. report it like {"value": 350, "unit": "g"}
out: {"value": 1600, "unit": "g"}
